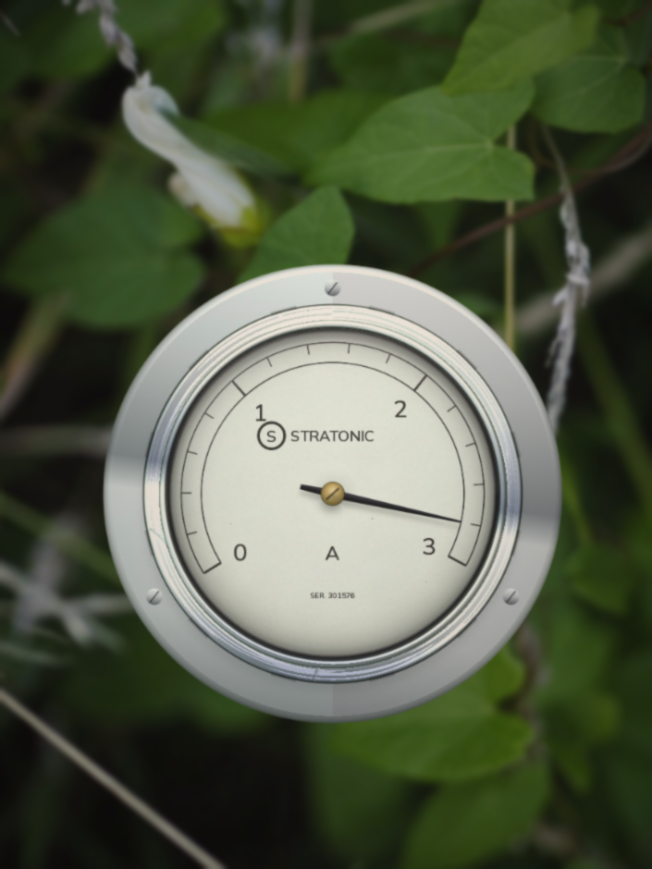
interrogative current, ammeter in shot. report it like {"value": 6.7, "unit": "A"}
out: {"value": 2.8, "unit": "A"}
